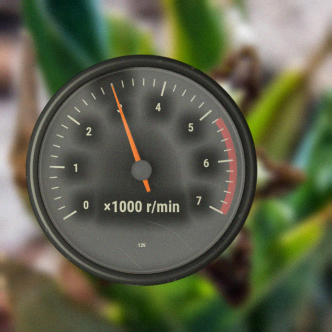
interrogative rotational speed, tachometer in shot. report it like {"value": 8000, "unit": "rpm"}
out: {"value": 3000, "unit": "rpm"}
